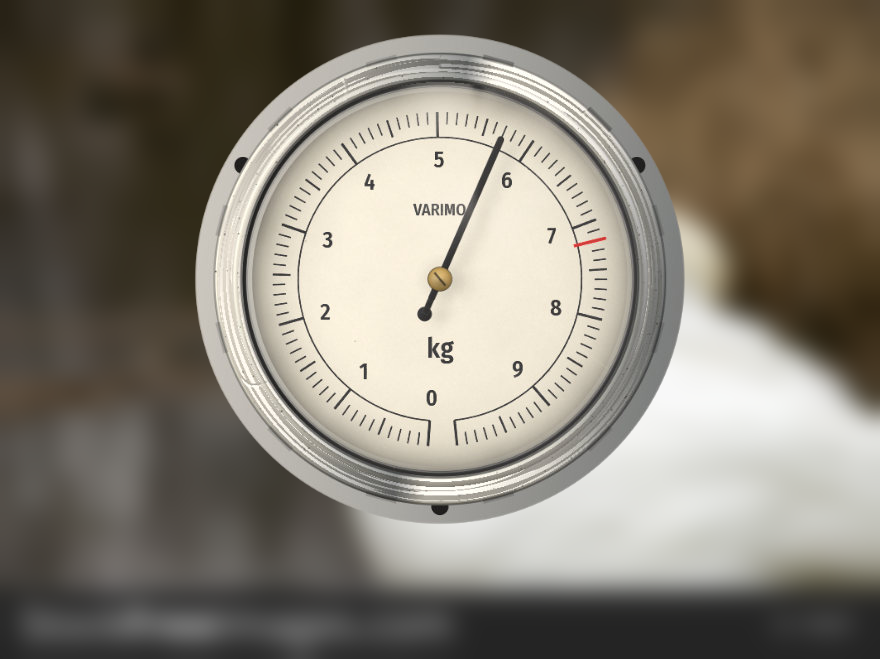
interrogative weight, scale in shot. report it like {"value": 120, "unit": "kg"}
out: {"value": 5.7, "unit": "kg"}
